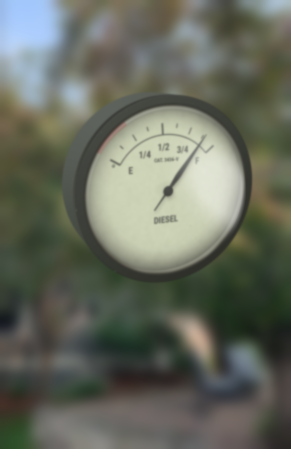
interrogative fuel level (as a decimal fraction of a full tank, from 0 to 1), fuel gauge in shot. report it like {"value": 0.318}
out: {"value": 0.875}
